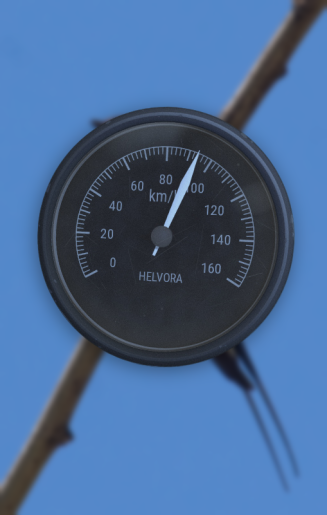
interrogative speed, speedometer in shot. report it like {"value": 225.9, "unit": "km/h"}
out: {"value": 94, "unit": "km/h"}
